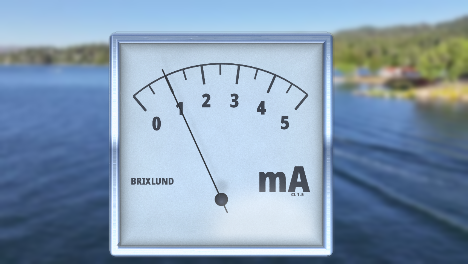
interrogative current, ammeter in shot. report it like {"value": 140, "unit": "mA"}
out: {"value": 1, "unit": "mA"}
